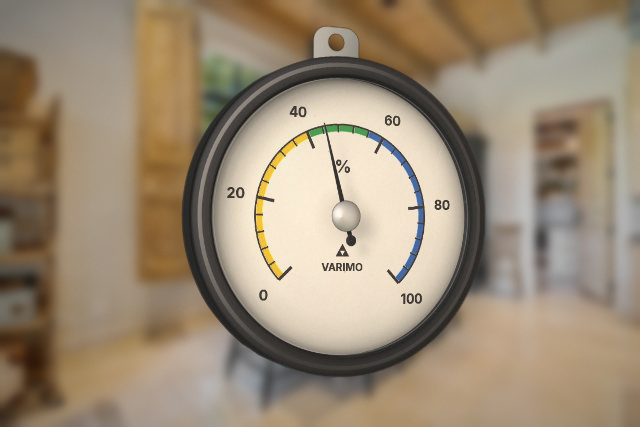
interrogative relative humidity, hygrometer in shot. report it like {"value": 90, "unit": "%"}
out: {"value": 44, "unit": "%"}
